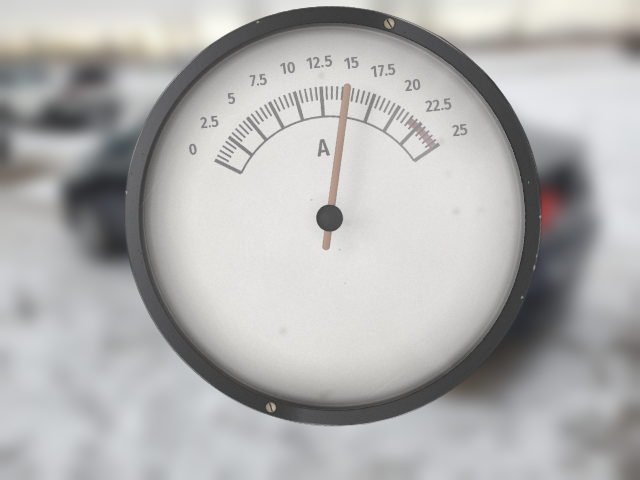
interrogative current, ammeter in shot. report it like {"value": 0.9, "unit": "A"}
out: {"value": 15, "unit": "A"}
